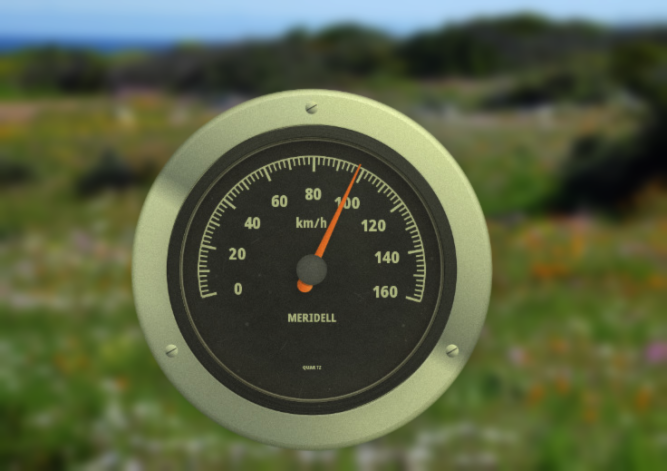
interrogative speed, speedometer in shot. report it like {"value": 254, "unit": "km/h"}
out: {"value": 98, "unit": "km/h"}
